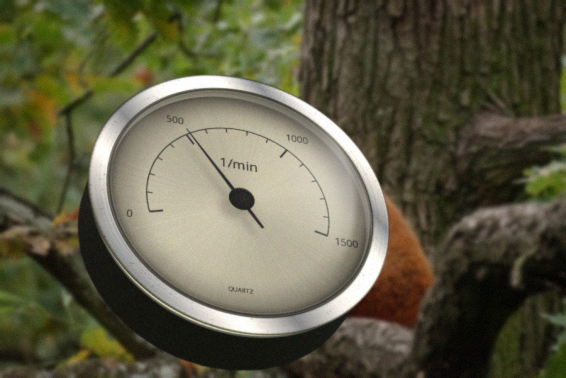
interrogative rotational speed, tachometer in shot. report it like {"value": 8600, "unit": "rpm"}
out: {"value": 500, "unit": "rpm"}
